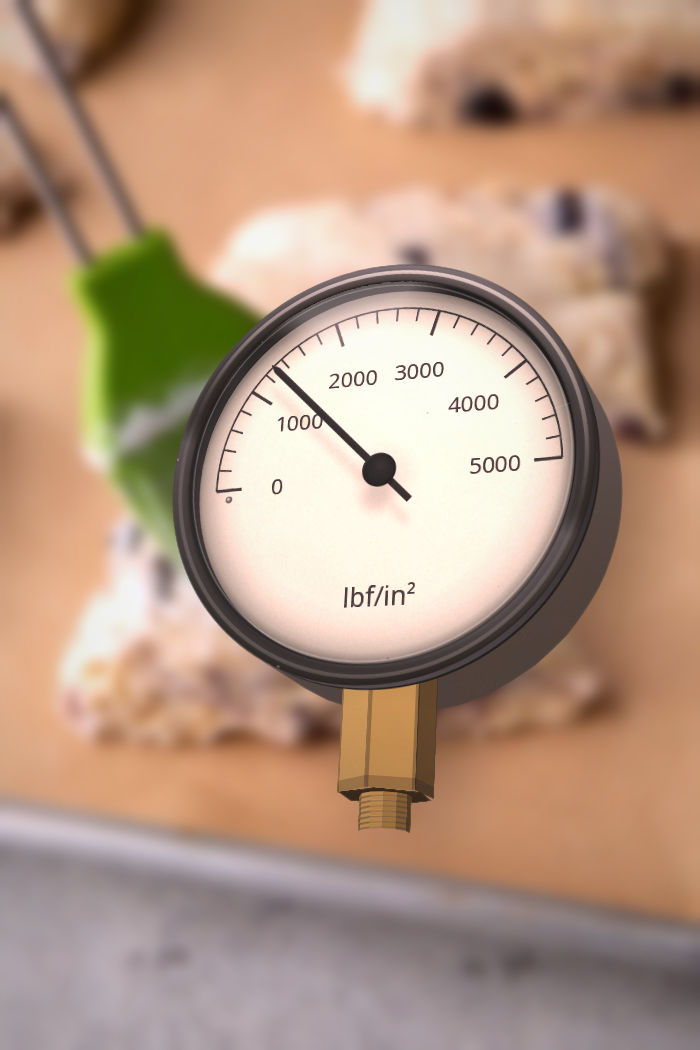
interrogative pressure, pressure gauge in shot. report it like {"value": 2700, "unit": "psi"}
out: {"value": 1300, "unit": "psi"}
